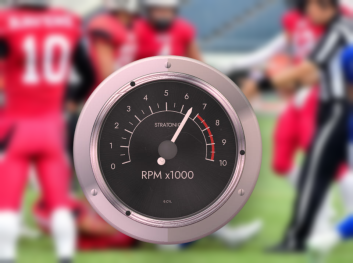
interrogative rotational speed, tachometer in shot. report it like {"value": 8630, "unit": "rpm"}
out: {"value": 6500, "unit": "rpm"}
